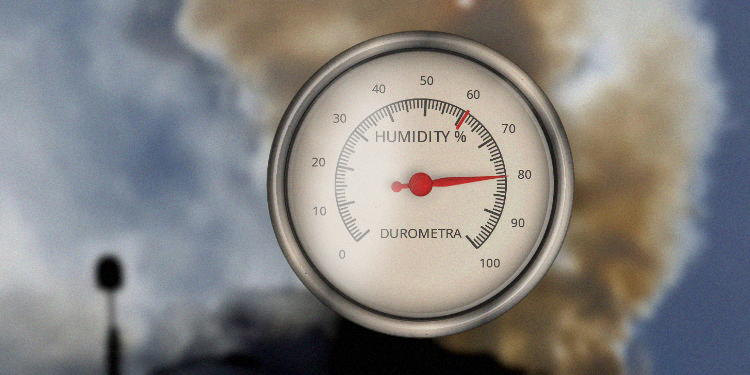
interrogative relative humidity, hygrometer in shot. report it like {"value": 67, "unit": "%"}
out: {"value": 80, "unit": "%"}
